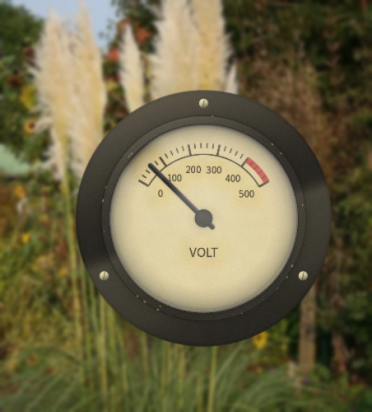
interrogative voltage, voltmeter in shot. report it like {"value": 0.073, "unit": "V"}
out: {"value": 60, "unit": "V"}
